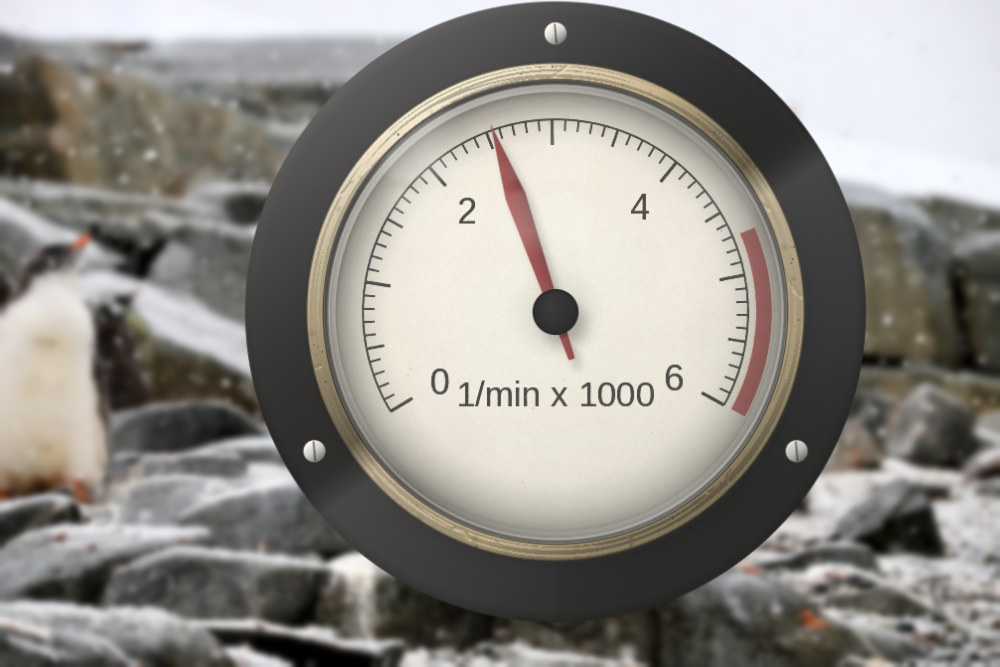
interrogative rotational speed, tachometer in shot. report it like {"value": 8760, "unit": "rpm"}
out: {"value": 2550, "unit": "rpm"}
